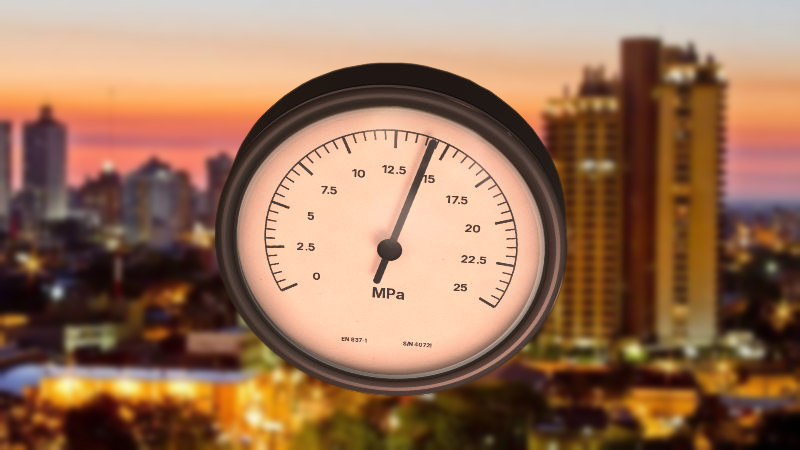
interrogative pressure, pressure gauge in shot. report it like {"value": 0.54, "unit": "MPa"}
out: {"value": 14.25, "unit": "MPa"}
